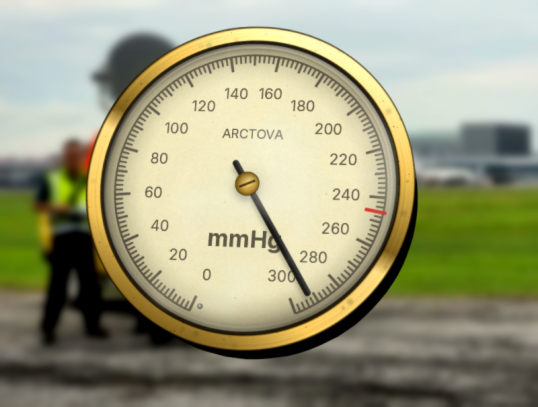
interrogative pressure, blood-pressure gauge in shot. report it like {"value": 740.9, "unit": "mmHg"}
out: {"value": 292, "unit": "mmHg"}
